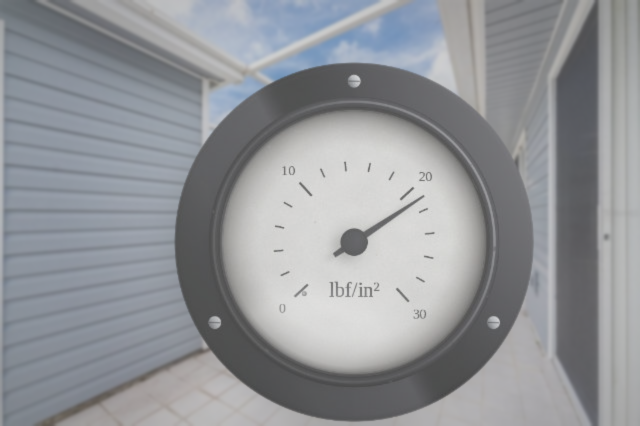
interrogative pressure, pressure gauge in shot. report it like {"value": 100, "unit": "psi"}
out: {"value": 21, "unit": "psi"}
